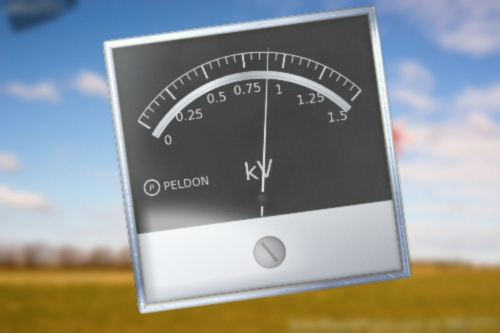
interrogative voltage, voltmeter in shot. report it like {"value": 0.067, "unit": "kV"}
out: {"value": 0.9, "unit": "kV"}
